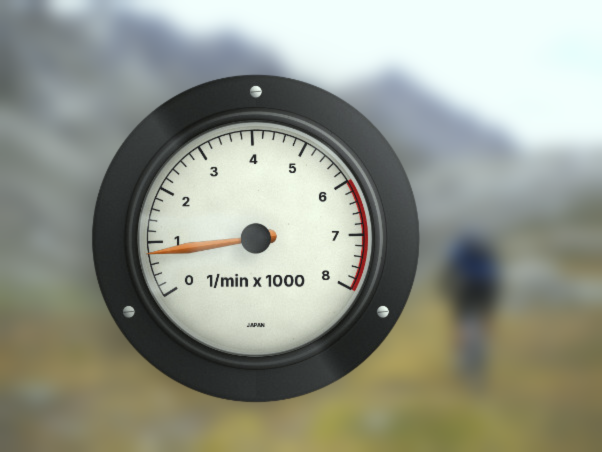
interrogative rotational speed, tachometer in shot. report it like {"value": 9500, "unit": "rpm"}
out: {"value": 800, "unit": "rpm"}
